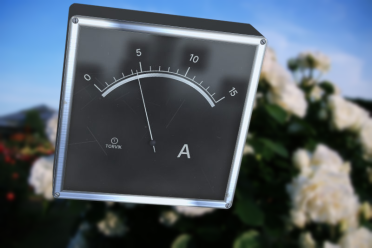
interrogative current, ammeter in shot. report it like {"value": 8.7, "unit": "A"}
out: {"value": 4.5, "unit": "A"}
